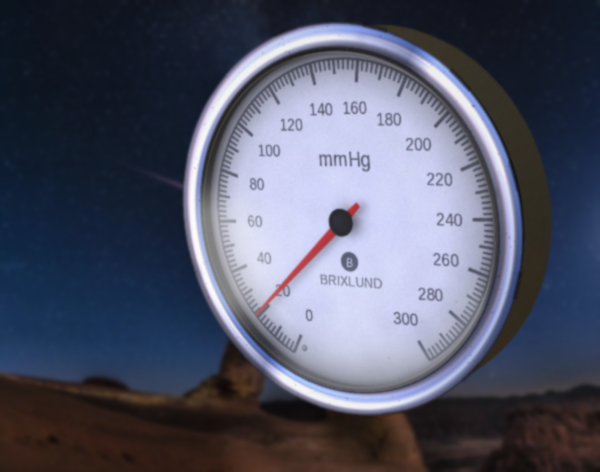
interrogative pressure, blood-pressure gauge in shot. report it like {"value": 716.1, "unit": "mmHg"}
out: {"value": 20, "unit": "mmHg"}
